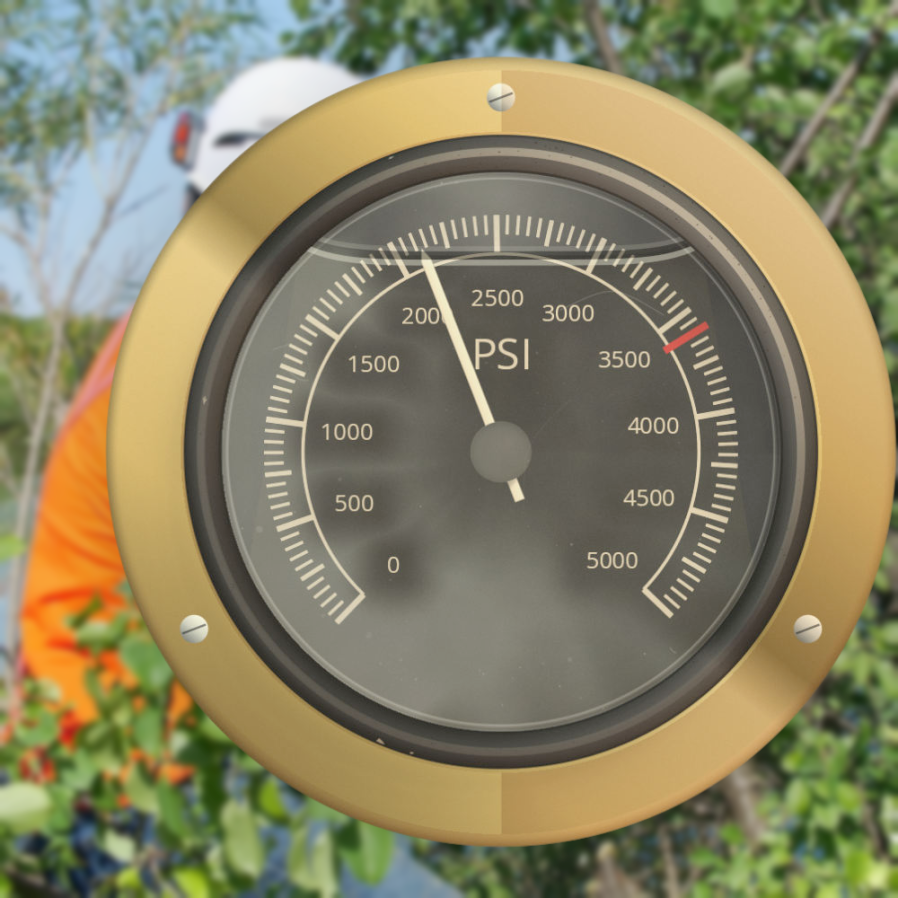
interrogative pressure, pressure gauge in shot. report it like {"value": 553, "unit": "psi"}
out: {"value": 2125, "unit": "psi"}
